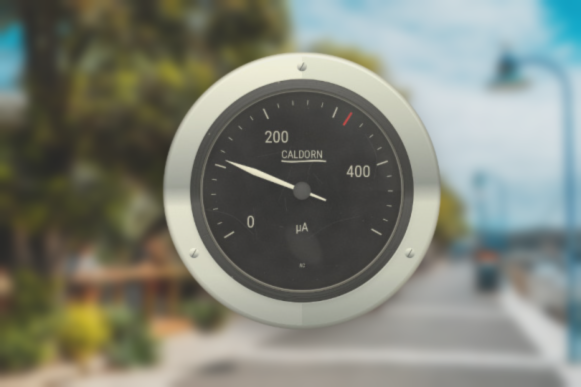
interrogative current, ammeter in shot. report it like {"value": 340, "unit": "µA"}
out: {"value": 110, "unit": "µA"}
